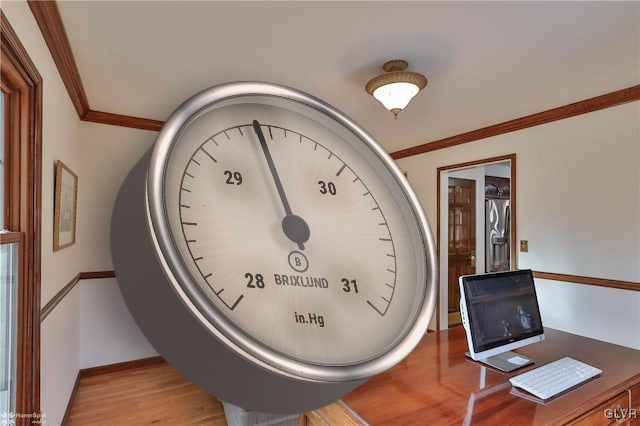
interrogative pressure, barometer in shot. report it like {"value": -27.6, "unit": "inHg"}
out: {"value": 29.4, "unit": "inHg"}
